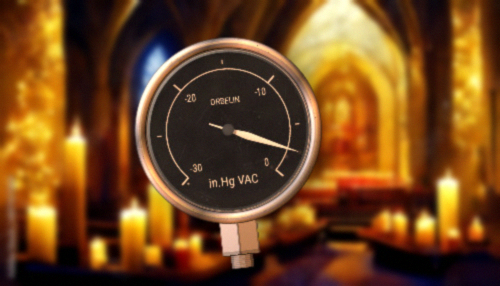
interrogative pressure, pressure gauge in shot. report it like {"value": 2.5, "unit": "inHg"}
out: {"value": -2.5, "unit": "inHg"}
